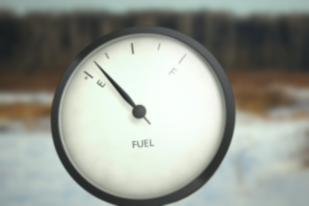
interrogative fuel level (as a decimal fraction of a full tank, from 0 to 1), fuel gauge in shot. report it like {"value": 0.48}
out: {"value": 0.125}
